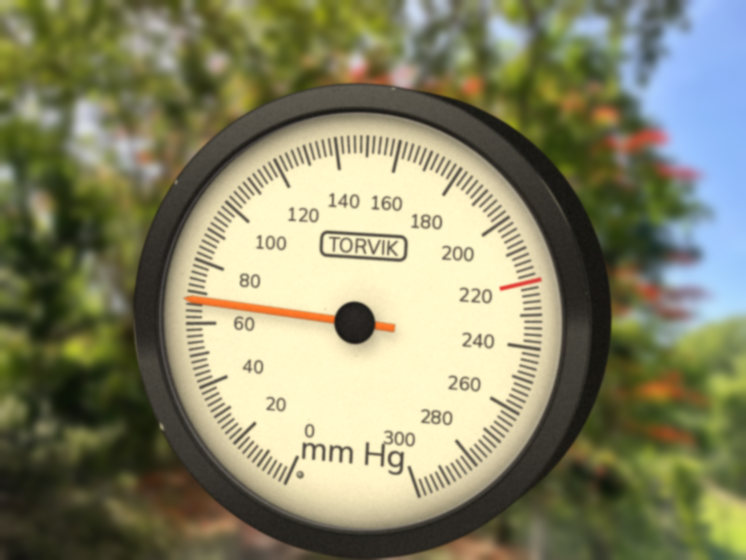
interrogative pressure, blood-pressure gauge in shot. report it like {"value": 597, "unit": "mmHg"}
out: {"value": 68, "unit": "mmHg"}
